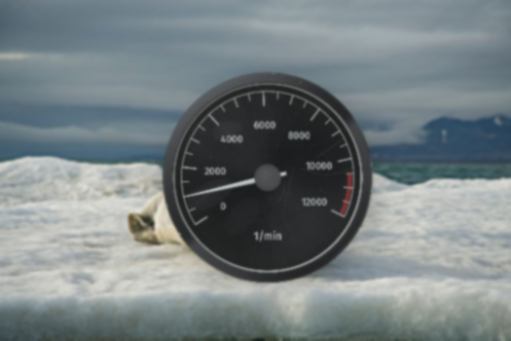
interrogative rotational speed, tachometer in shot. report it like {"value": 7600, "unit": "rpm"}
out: {"value": 1000, "unit": "rpm"}
